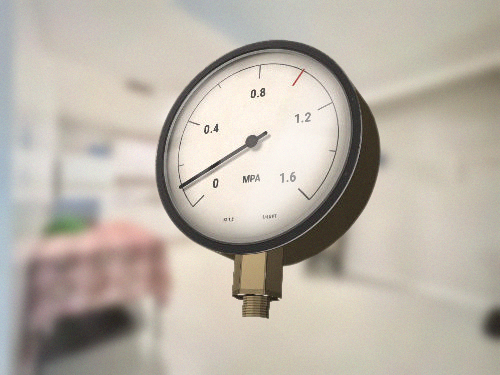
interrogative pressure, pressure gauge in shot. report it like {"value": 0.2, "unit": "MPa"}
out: {"value": 0.1, "unit": "MPa"}
